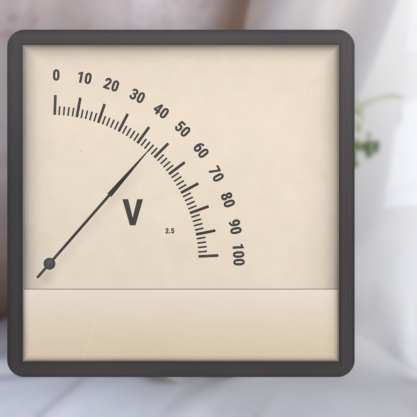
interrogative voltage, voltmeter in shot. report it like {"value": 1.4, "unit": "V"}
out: {"value": 46, "unit": "V"}
